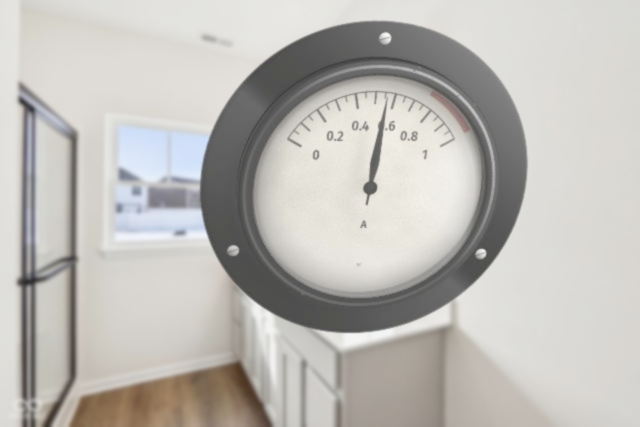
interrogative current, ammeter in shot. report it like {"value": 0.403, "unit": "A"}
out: {"value": 0.55, "unit": "A"}
